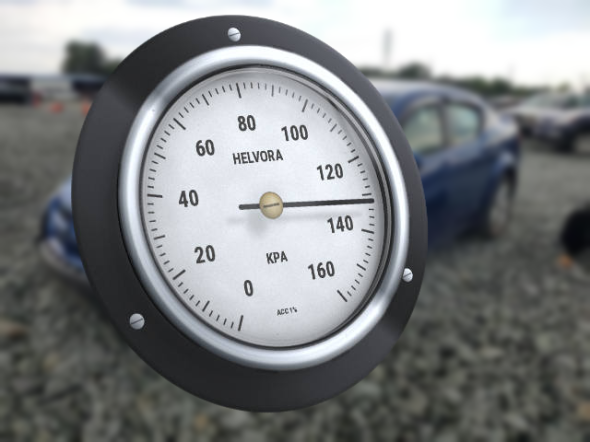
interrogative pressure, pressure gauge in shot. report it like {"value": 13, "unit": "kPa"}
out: {"value": 132, "unit": "kPa"}
